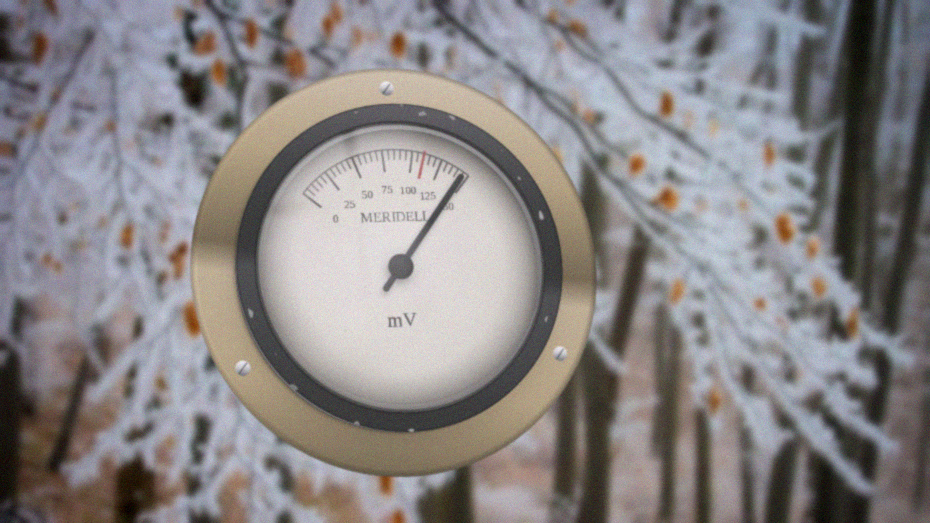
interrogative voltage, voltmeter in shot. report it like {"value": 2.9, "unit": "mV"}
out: {"value": 145, "unit": "mV"}
